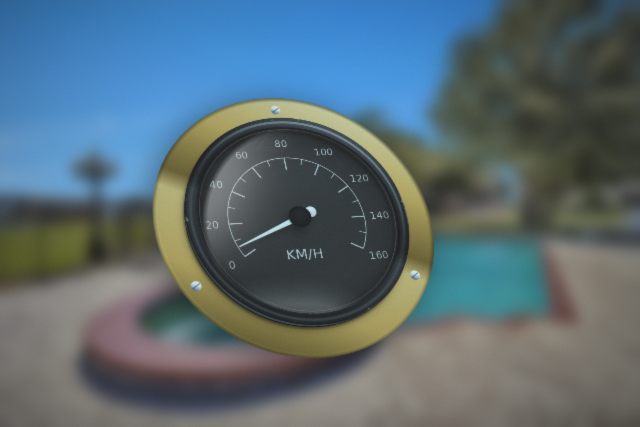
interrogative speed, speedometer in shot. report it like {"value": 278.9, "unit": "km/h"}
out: {"value": 5, "unit": "km/h"}
